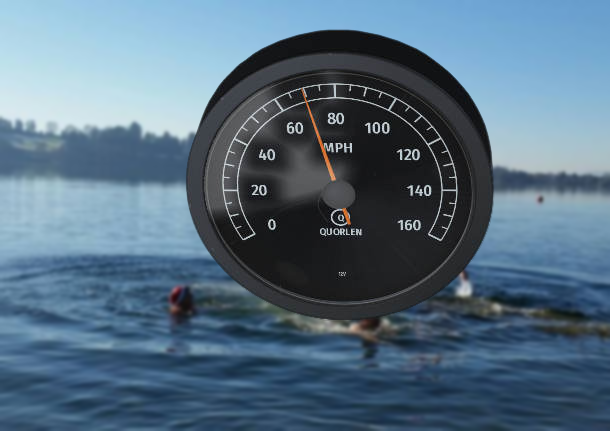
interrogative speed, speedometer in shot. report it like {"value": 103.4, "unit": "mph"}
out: {"value": 70, "unit": "mph"}
